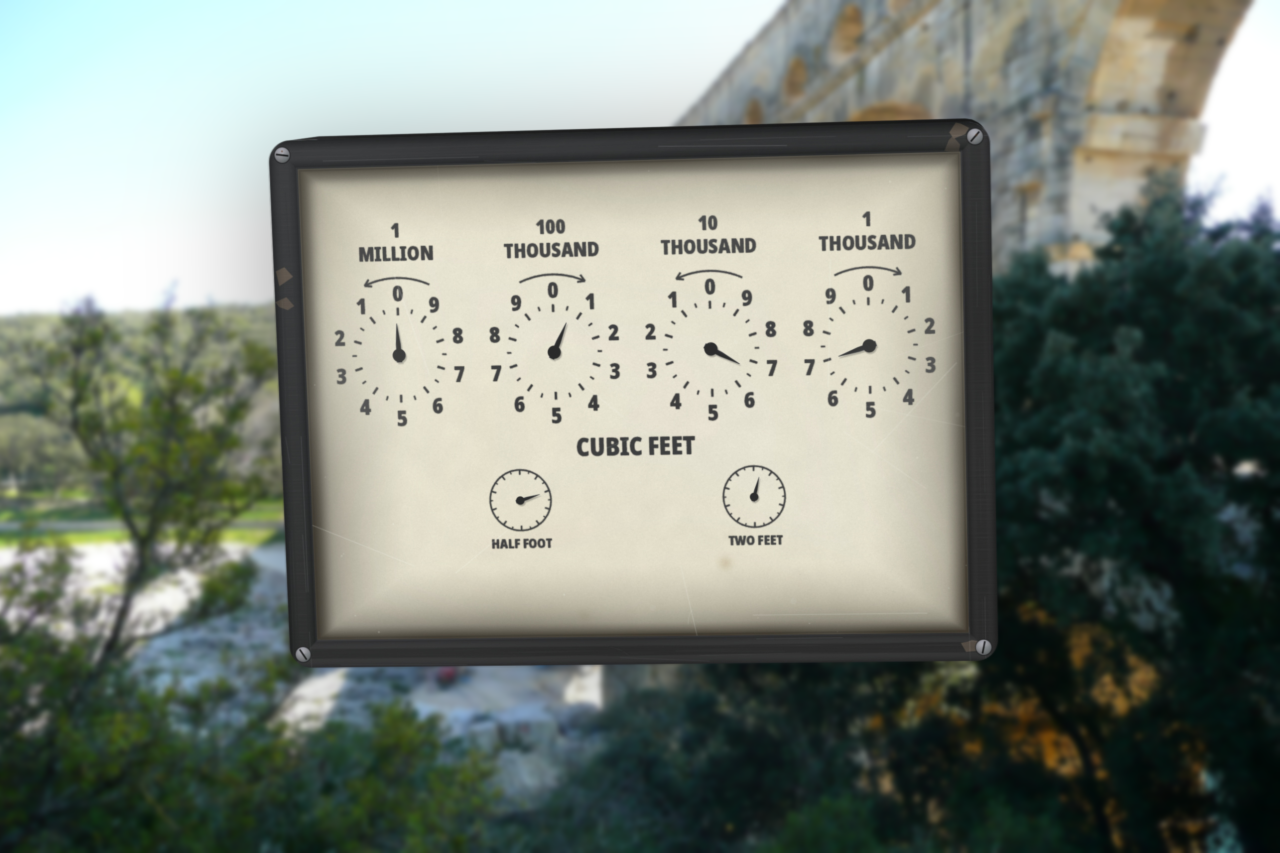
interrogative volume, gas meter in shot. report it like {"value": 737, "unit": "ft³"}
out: {"value": 6700, "unit": "ft³"}
